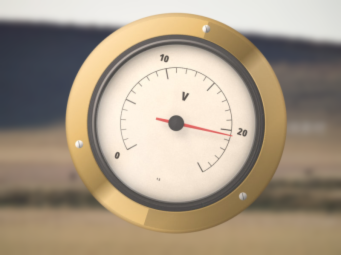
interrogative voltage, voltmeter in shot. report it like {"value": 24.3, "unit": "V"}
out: {"value": 20.5, "unit": "V"}
